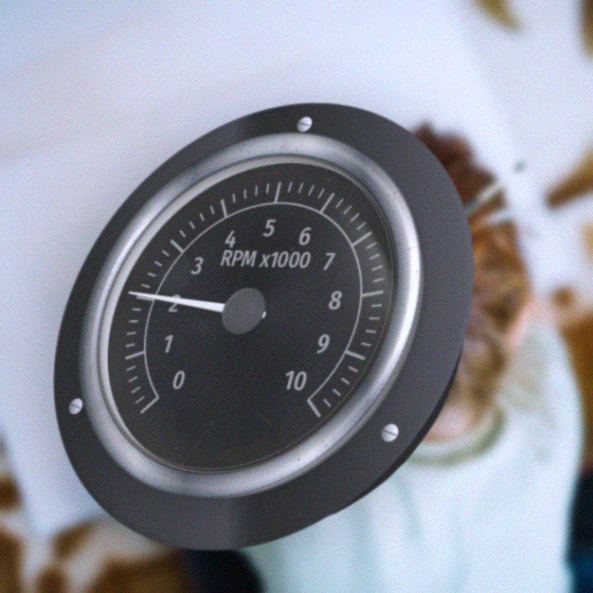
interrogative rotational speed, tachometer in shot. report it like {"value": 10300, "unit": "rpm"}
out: {"value": 2000, "unit": "rpm"}
